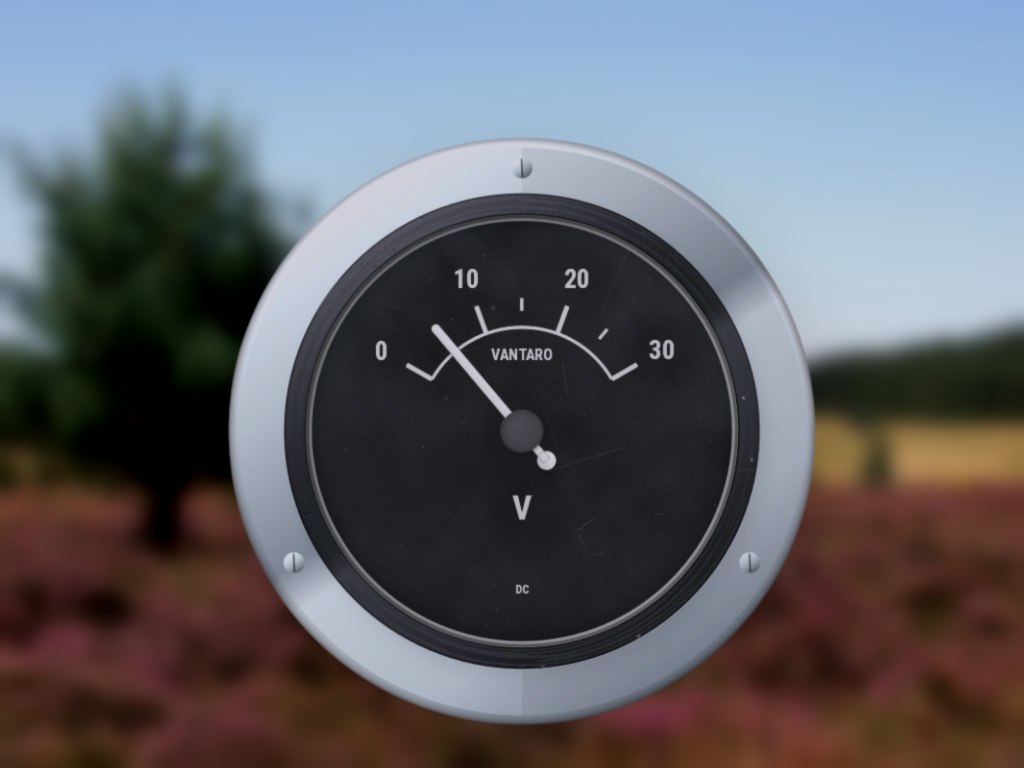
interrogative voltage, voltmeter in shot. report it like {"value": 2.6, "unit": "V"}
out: {"value": 5, "unit": "V"}
